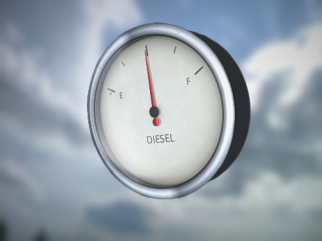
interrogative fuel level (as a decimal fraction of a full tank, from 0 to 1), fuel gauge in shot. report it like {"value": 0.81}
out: {"value": 0.5}
